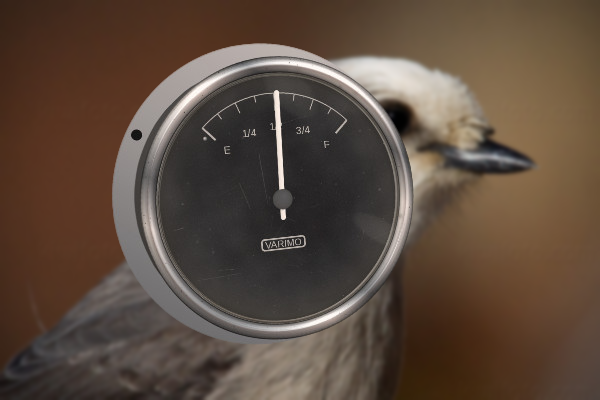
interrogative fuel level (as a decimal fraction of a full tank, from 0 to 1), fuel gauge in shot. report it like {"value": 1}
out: {"value": 0.5}
